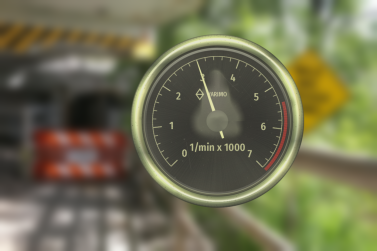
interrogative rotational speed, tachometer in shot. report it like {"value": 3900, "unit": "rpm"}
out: {"value": 3000, "unit": "rpm"}
